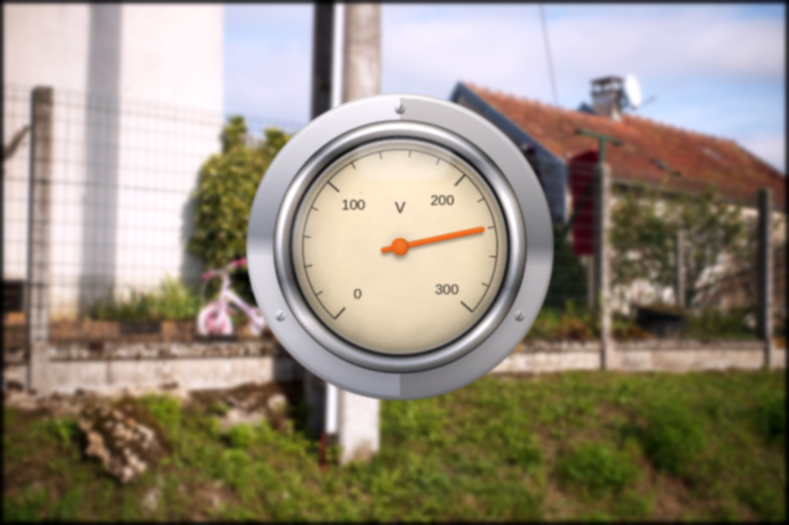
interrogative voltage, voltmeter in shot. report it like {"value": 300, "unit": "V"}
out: {"value": 240, "unit": "V"}
